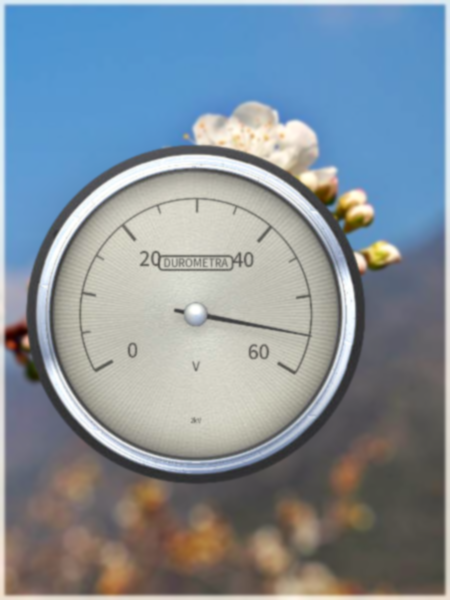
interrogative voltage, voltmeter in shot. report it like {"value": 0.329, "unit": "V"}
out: {"value": 55, "unit": "V"}
